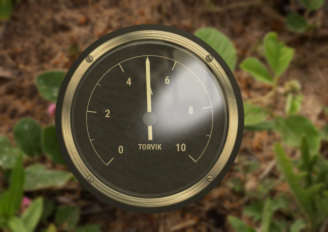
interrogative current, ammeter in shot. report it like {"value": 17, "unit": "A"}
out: {"value": 5, "unit": "A"}
